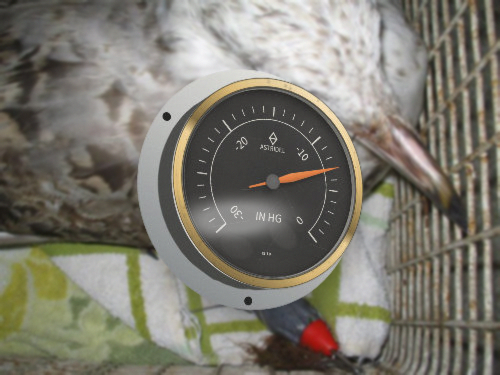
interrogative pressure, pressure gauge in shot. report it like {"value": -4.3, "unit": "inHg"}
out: {"value": -7, "unit": "inHg"}
